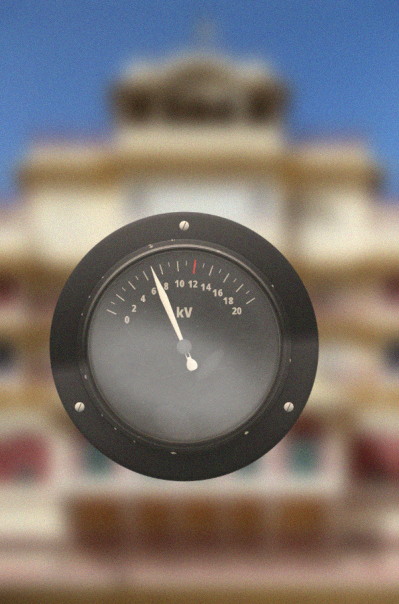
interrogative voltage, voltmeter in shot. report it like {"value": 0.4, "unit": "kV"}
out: {"value": 7, "unit": "kV"}
